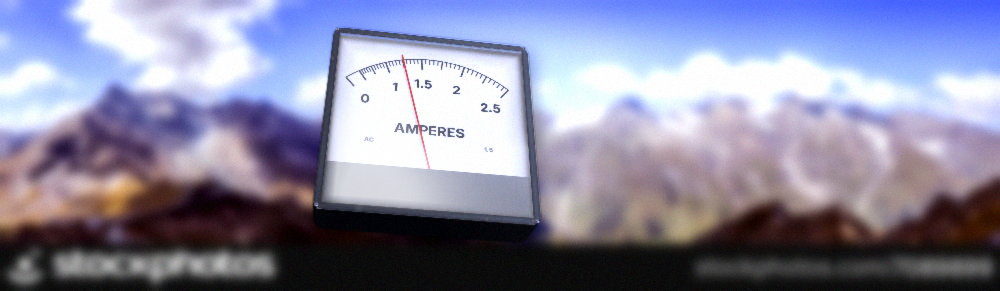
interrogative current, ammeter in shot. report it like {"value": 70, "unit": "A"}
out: {"value": 1.25, "unit": "A"}
